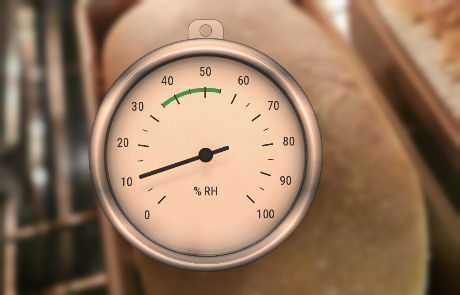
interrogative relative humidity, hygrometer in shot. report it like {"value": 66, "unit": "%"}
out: {"value": 10, "unit": "%"}
